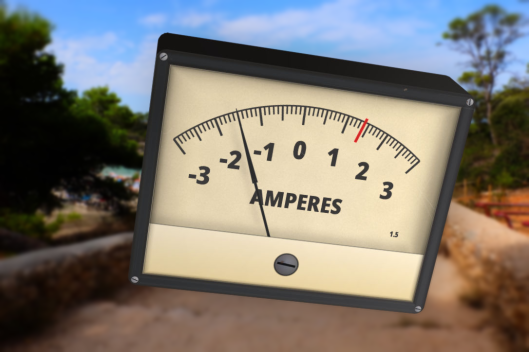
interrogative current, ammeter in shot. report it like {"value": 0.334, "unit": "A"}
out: {"value": -1.5, "unit": "A"}
